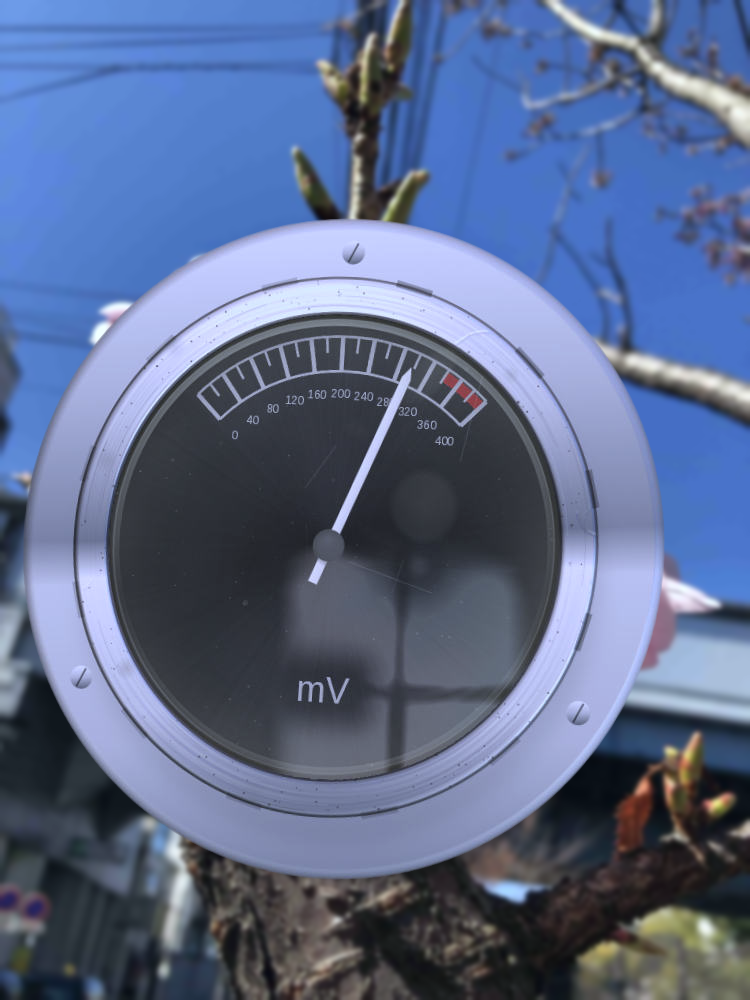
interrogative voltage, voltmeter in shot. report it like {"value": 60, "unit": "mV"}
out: {"value": 300, "unit": "mV"}
